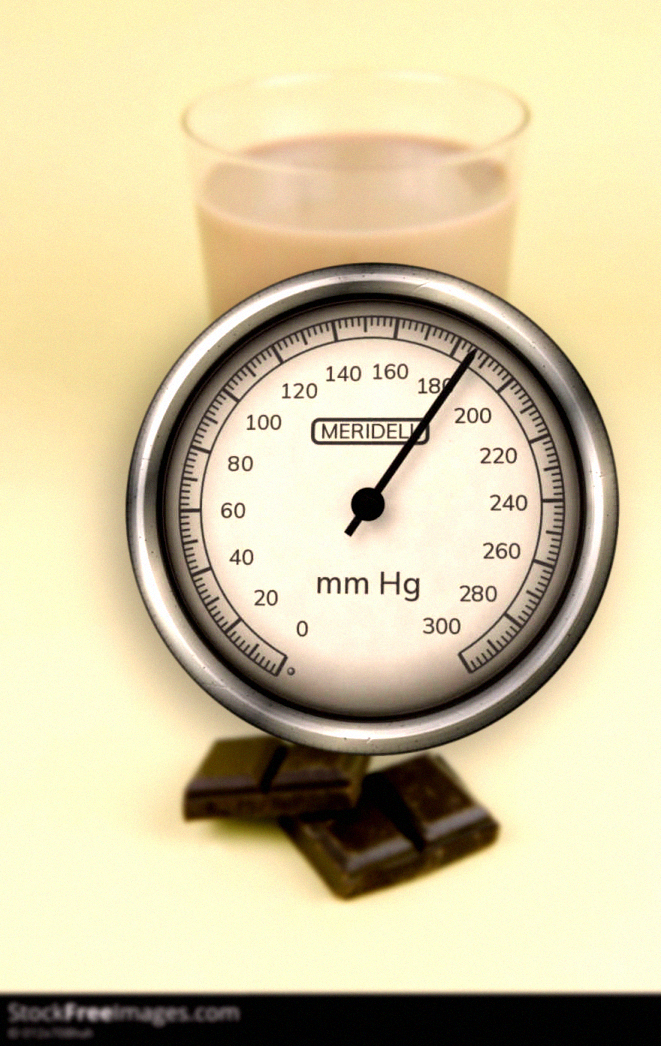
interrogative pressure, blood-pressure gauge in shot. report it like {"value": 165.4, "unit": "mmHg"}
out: {"value": 186, "unit": "mmHg"}
